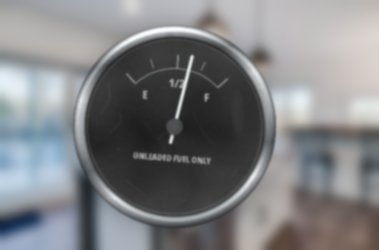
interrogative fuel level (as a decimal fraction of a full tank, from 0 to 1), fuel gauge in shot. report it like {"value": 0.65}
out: {"value": 0.625}
